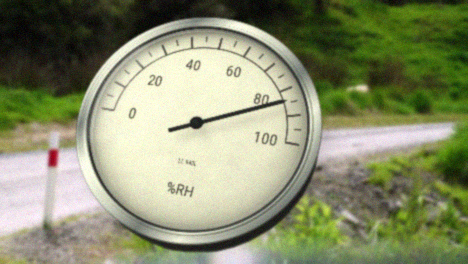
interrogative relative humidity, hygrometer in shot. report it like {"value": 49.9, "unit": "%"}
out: {"value": 85, "unit": "%"}
